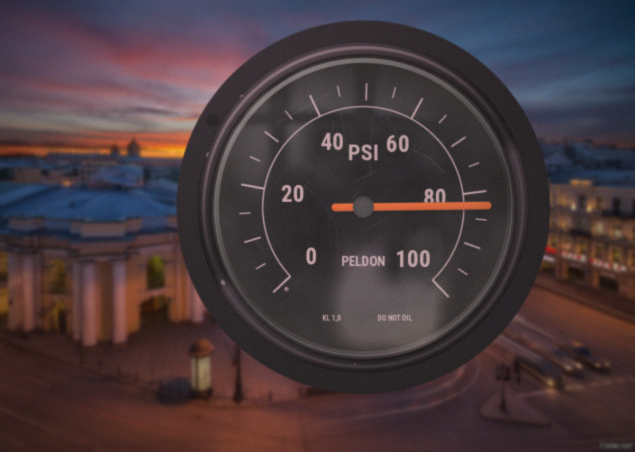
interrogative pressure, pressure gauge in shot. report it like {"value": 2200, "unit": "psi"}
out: {"value": 82.5, "unit": "psi"}
